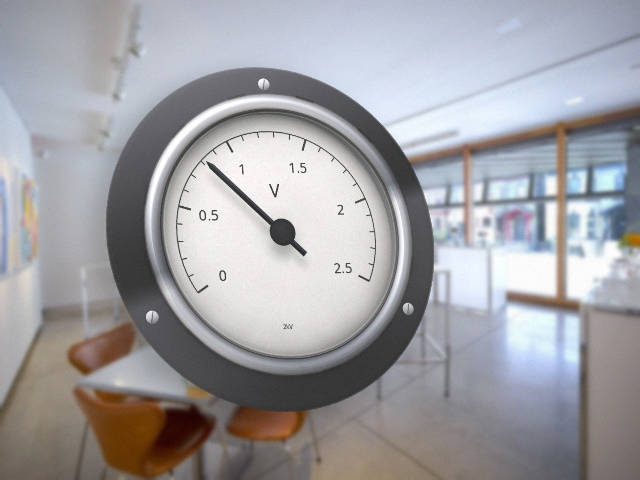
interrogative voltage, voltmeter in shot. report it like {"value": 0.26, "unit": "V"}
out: {"value": 0.8, "unit": "V"}
